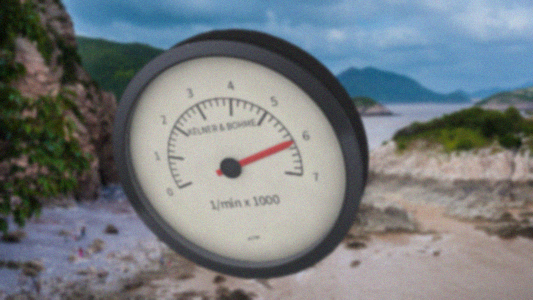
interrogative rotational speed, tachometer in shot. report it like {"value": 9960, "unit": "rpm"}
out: {"value": 6000, "unit": "rpm"}
